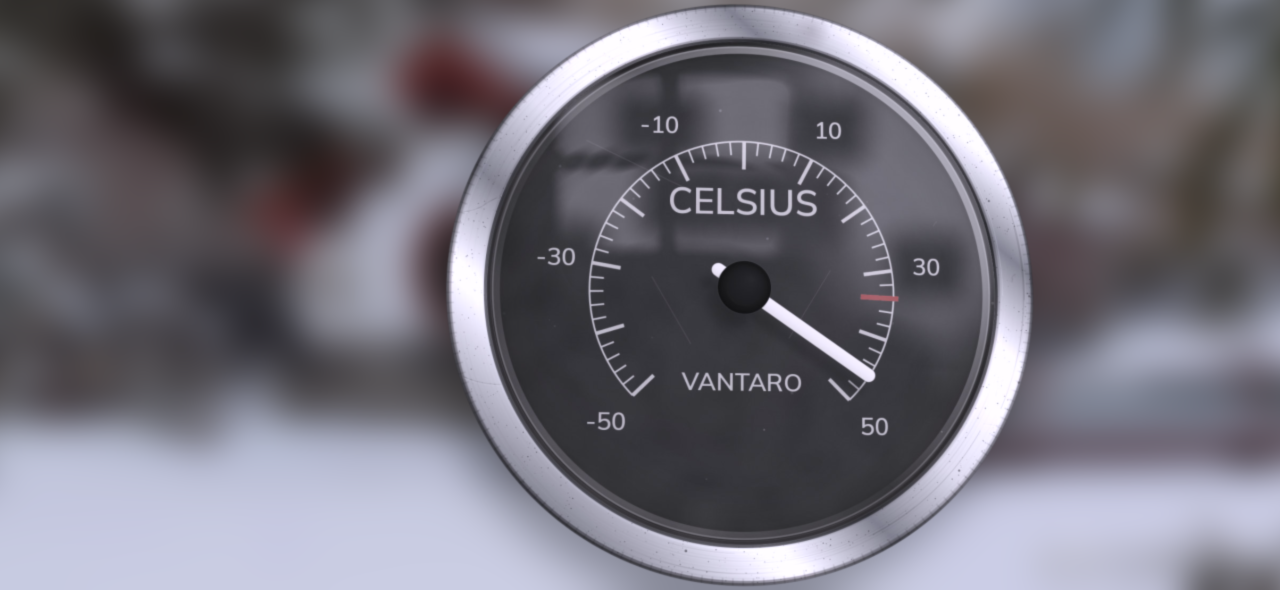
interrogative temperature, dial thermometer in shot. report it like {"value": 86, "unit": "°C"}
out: {"value": 46, "unit": "°C"}
